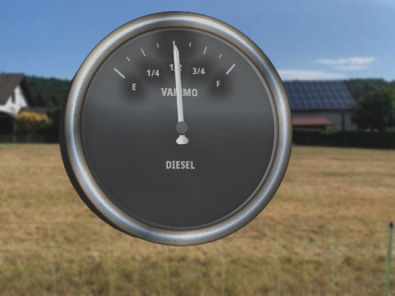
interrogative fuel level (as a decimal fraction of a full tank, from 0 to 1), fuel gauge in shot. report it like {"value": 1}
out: {"value": 0.5}
